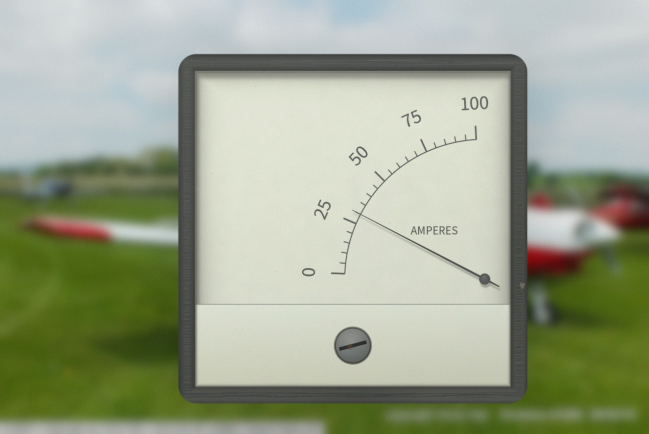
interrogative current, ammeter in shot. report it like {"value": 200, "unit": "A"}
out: {"value": 30, "unit": "A"}
